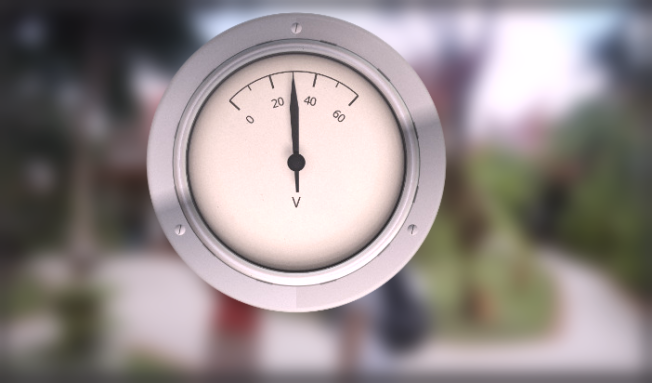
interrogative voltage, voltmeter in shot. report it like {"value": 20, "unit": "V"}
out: {"value": 30, "unit": "V"}
